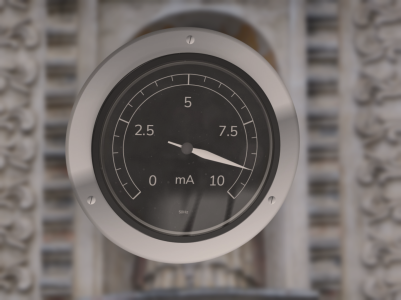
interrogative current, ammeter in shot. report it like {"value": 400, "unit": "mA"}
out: {"value": 9, "unit": "mA"}
